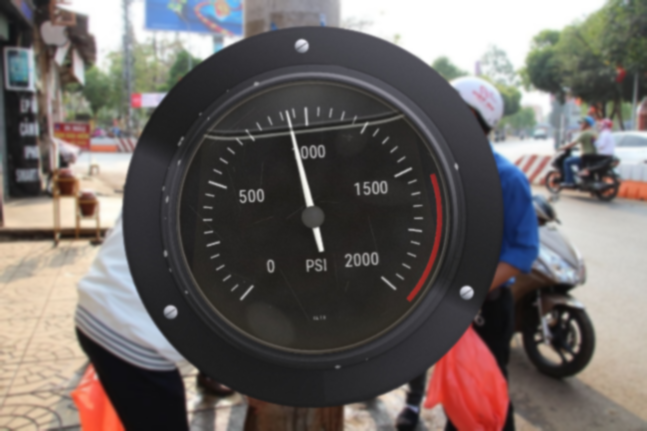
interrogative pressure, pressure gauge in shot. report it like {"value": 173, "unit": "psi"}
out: {"value": 925, "unit": "psi"}
